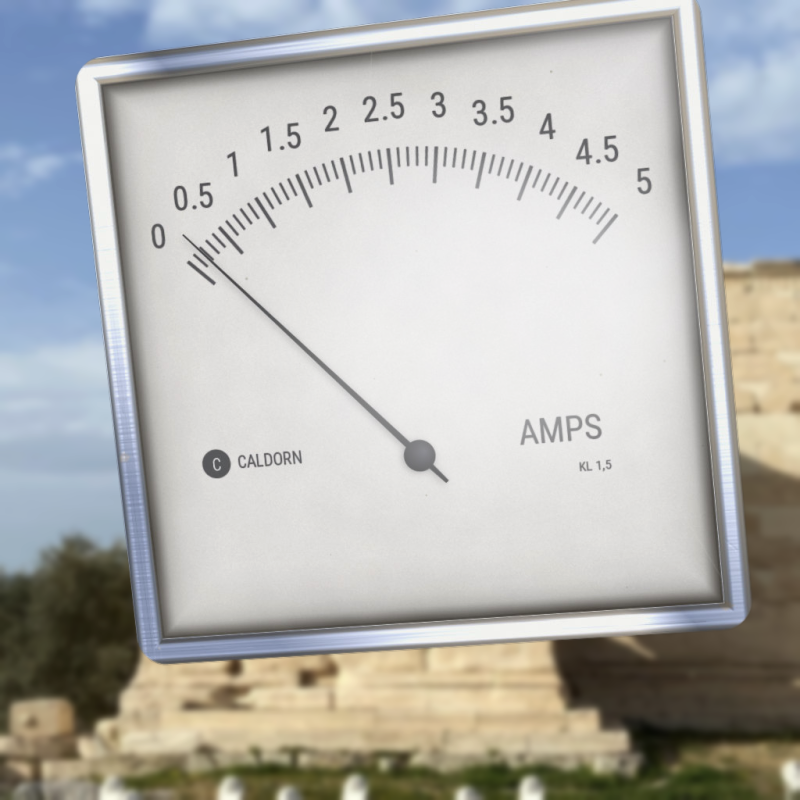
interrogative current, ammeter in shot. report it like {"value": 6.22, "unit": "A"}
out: {"value": 0.2, "unit": "A"}
